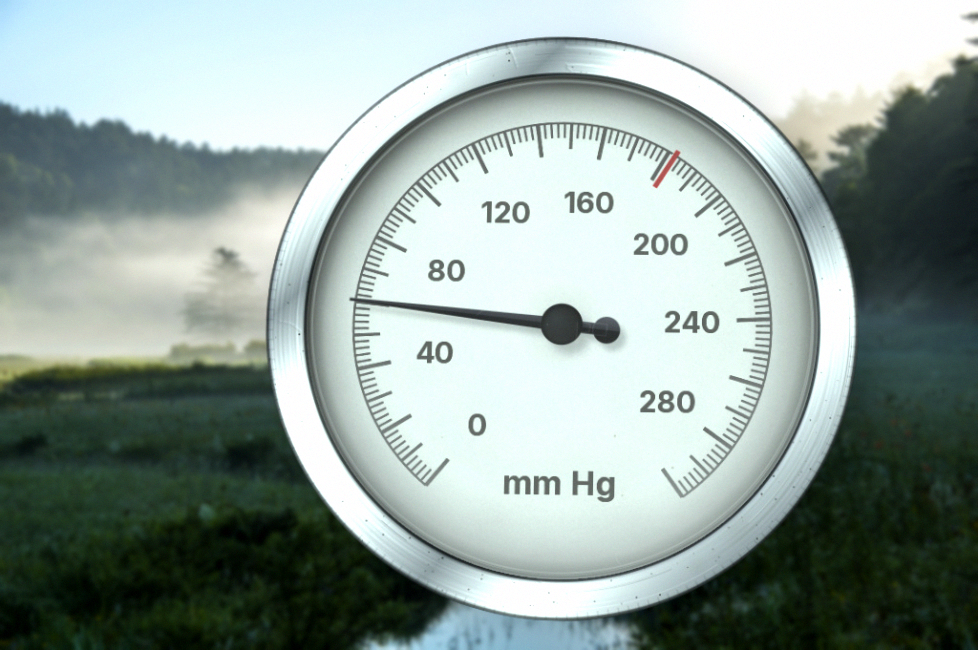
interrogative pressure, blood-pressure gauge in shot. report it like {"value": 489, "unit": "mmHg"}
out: {"value": 60, "unit": "mmHg"}
